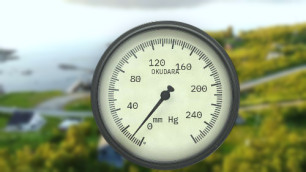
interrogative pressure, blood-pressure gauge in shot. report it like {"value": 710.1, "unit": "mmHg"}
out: {"value": 10, "unit": "mmHg"}
